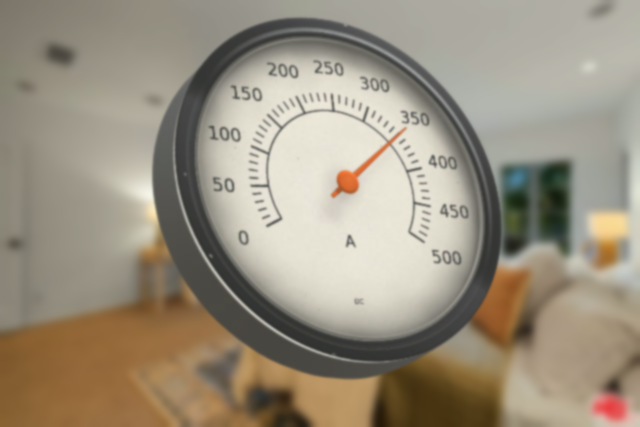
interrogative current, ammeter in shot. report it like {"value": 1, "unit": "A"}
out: {"value": 350, "unit": "A"}
